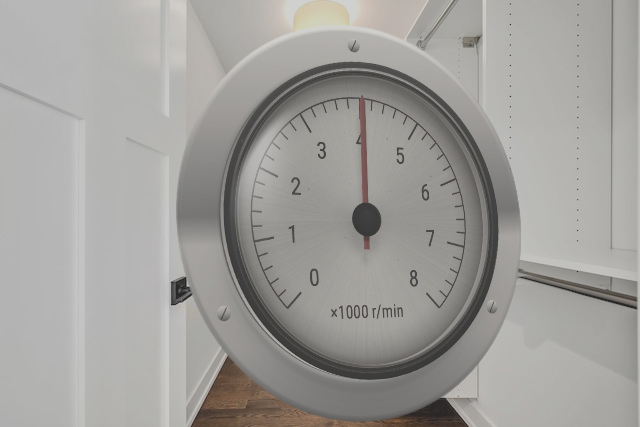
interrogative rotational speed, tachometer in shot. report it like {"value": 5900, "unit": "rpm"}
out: {"value": 4000, "unit": "rpm"}
